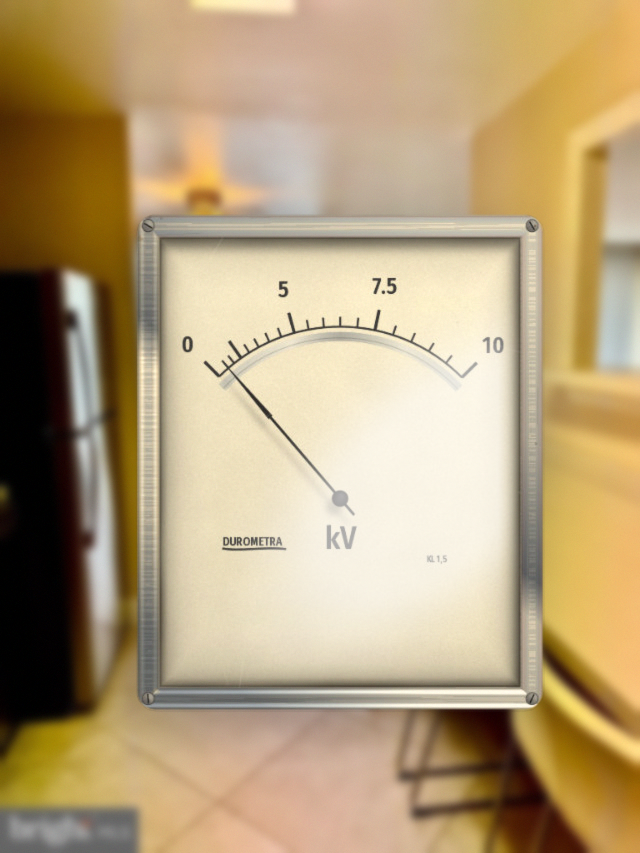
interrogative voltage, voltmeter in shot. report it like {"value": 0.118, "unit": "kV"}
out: {"value": 1.5, "unit": "kV"}
